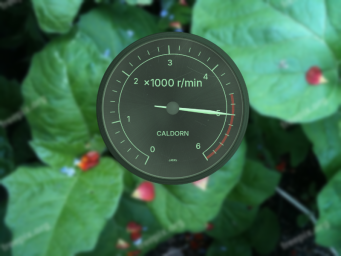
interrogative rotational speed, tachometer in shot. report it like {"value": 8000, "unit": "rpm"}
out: {"value": 5000, "unit": "rpm"}
